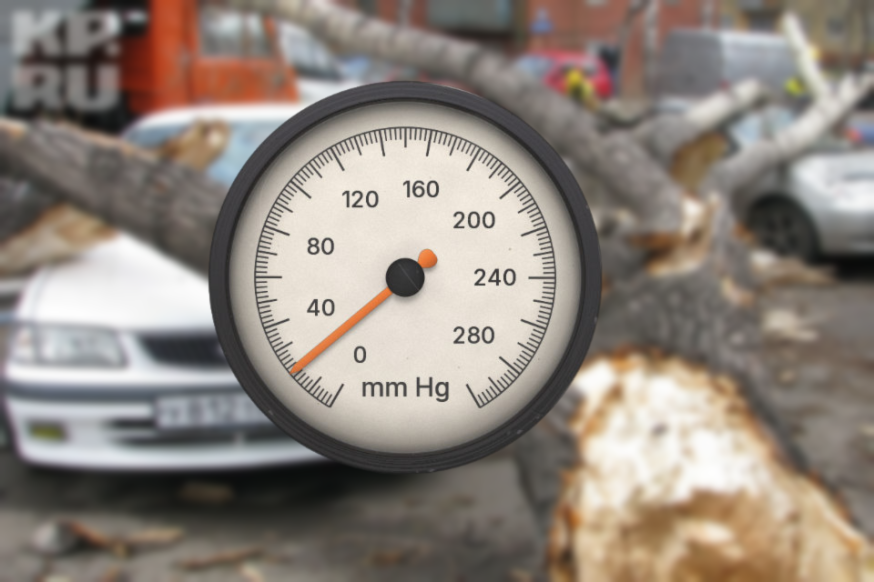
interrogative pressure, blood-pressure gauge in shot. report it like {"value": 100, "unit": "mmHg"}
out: {"value": 20, "unit": "mmHg"}
